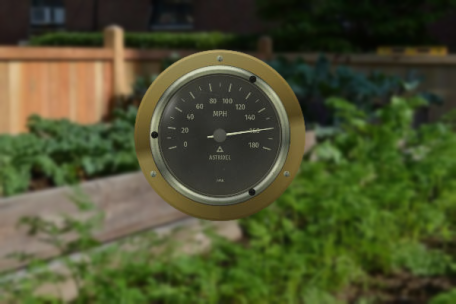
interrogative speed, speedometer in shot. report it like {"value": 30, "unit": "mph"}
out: {"value": 160, "unit": "mph"}
